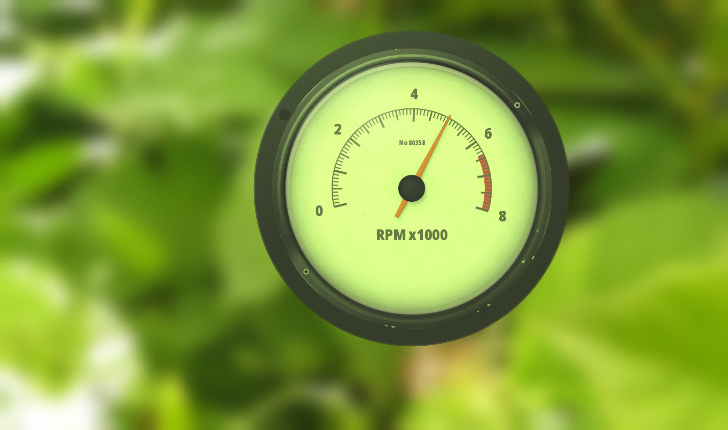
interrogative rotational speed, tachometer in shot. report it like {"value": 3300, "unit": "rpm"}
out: {"value": 5000, "unit": "rpm"}
